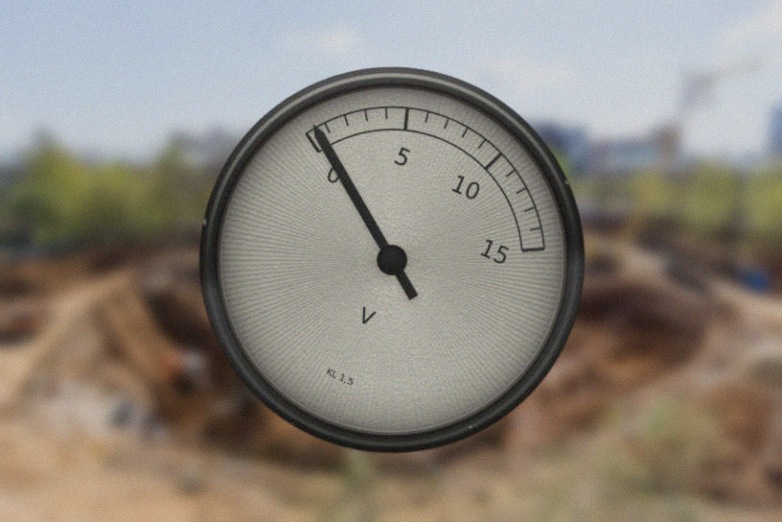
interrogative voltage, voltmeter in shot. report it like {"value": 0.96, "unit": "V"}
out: {"value": 0.5, "unit": "V"}
